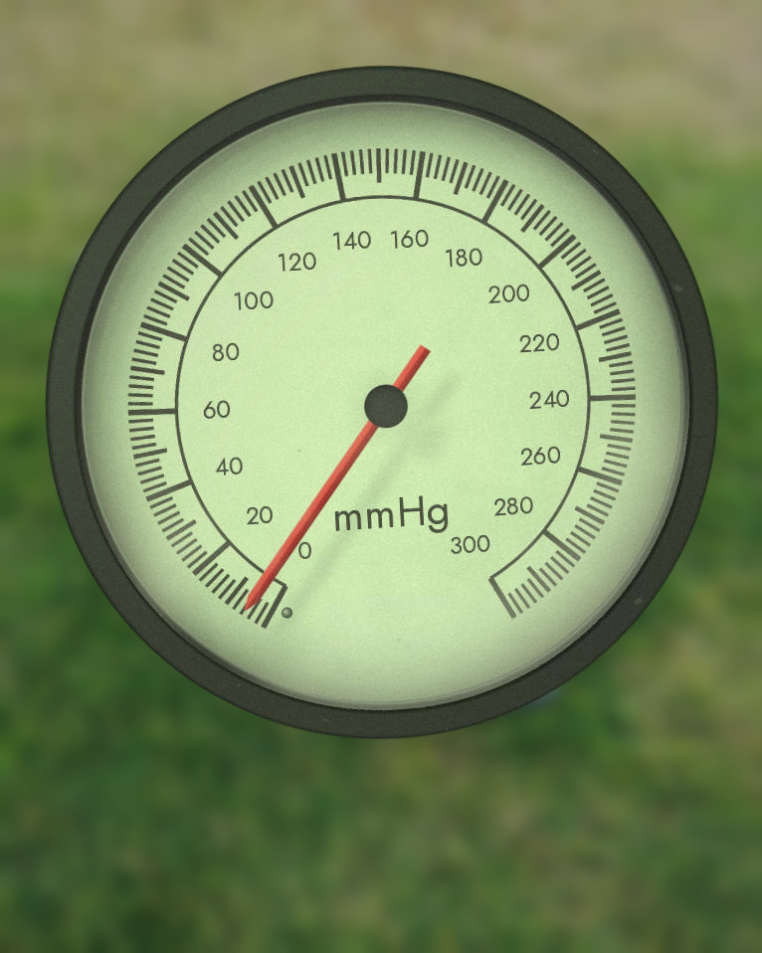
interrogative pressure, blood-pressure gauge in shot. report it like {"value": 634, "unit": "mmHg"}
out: {"value": 6, "unit": "mmHg"}
